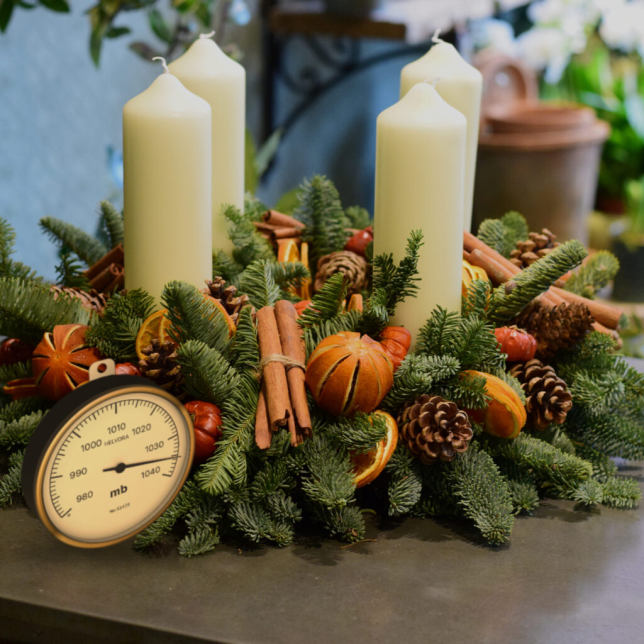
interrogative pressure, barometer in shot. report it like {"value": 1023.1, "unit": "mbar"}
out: {"value": 1035, "unit": "mbar"}
